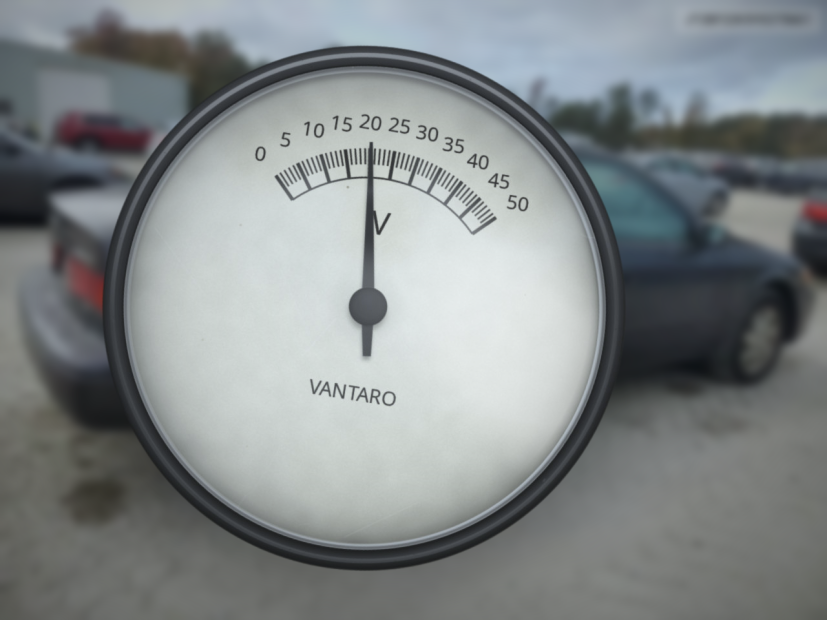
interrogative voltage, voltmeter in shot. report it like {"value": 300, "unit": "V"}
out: {"value": 20, "unit": "V"}
